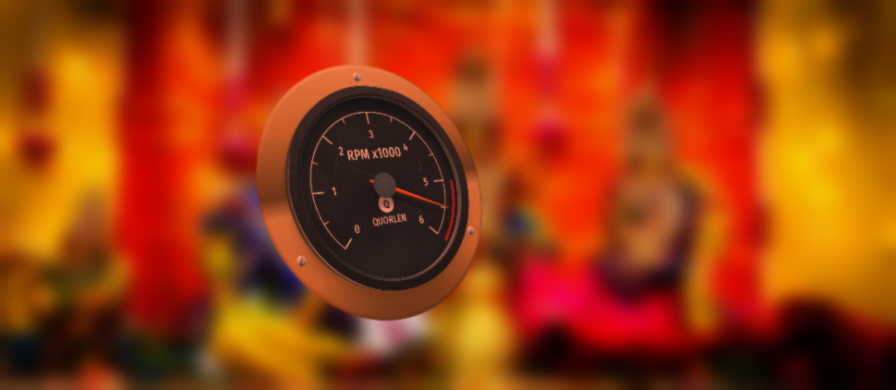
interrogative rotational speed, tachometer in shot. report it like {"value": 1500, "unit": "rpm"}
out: {"value": 5500, "unit": "rpm"}
